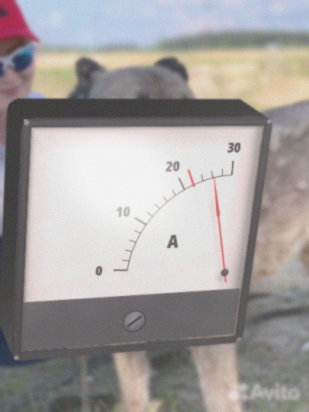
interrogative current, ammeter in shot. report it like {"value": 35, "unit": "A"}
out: {"value": 26, "unit": "A"}
